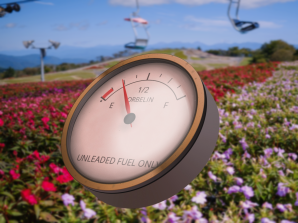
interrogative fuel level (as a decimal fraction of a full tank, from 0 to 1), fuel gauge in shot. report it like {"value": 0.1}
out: {"value": 0.25}
